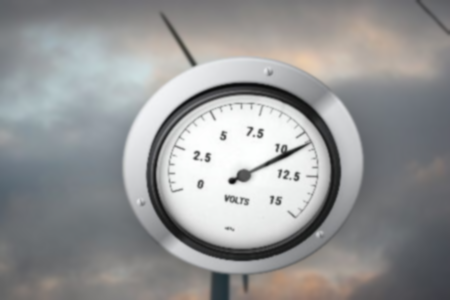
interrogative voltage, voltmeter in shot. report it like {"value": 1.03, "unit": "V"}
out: {"value": 10.5, "unit": "V"}
